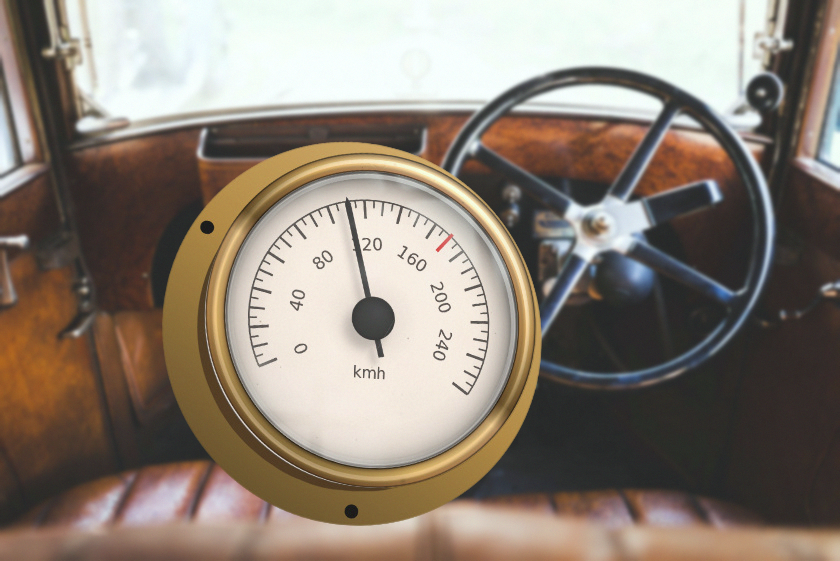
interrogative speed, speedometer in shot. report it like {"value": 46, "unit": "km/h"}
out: {"value": 110, "unit": "km/h"}
